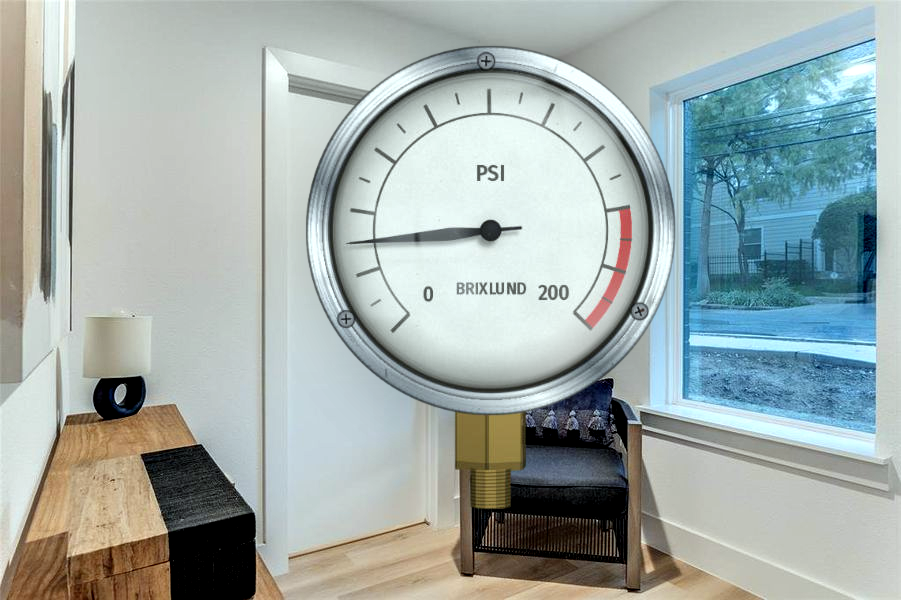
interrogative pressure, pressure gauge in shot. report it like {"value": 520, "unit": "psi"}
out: {"value": 30, "unit": "psi"}
